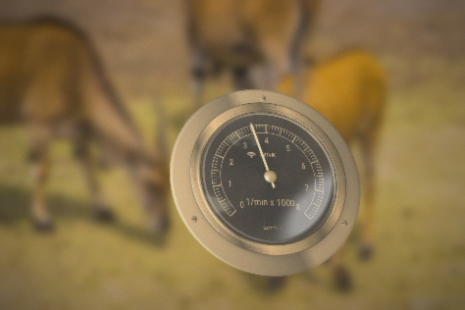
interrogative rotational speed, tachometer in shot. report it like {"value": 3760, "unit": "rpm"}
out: {"value": 3500, "unit": "rpm"}
